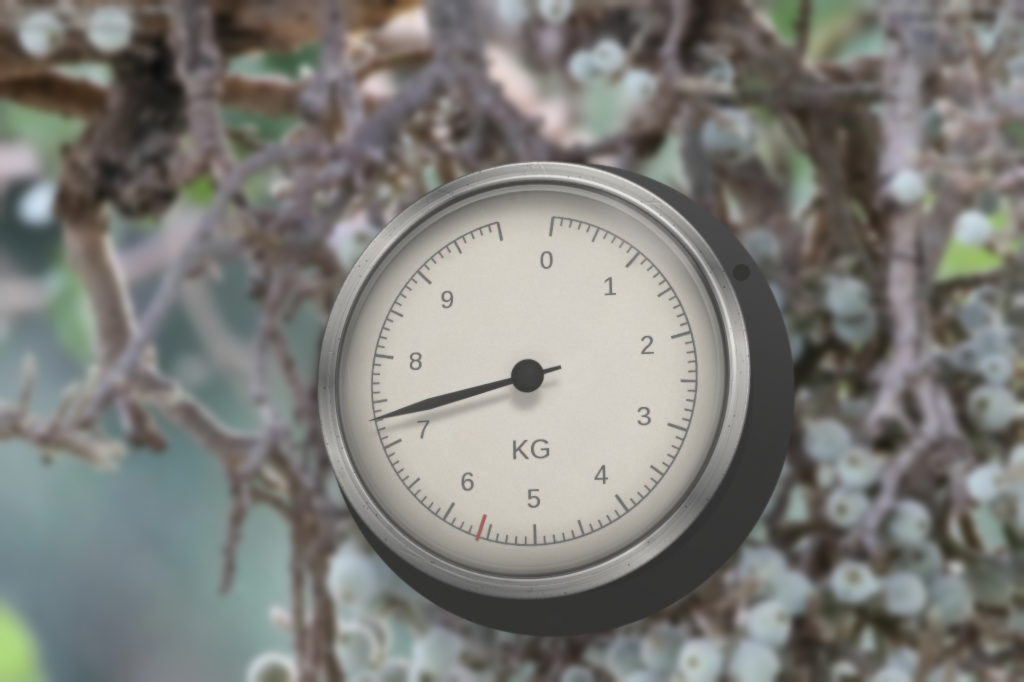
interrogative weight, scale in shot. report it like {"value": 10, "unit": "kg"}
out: {"value": 7.3, "unit": "kg"}
